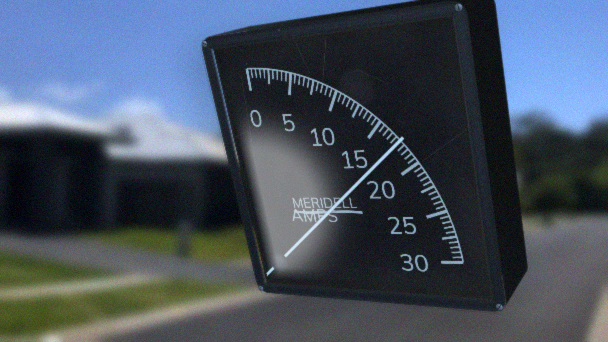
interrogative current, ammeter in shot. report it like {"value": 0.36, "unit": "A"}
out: {"value": 17.5, "unit": "A"}
